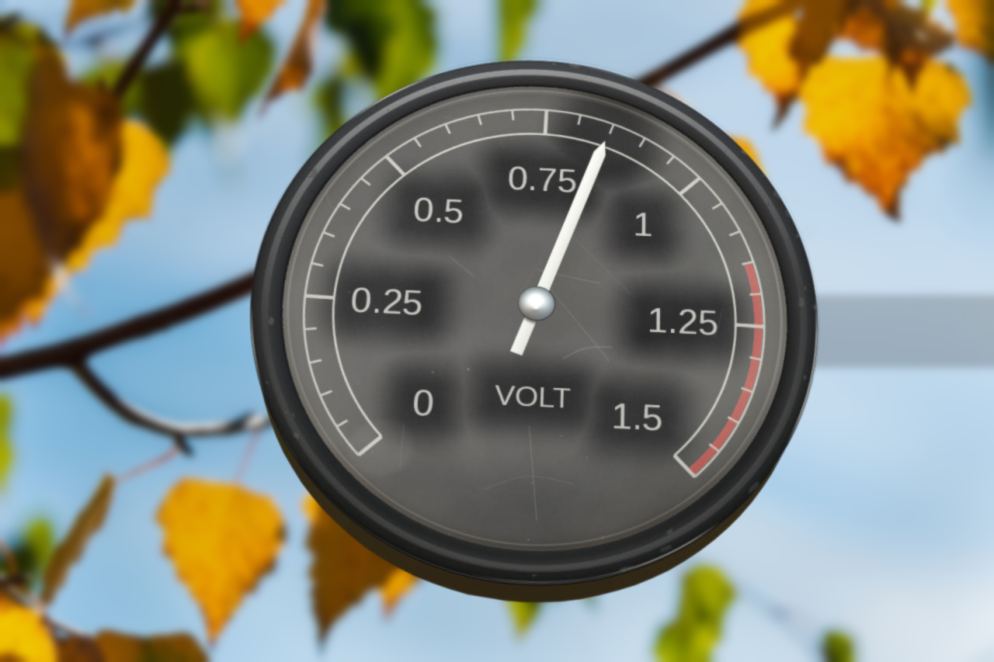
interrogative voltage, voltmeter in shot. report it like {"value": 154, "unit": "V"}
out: {"value": 0.85, "unit": "V"}
